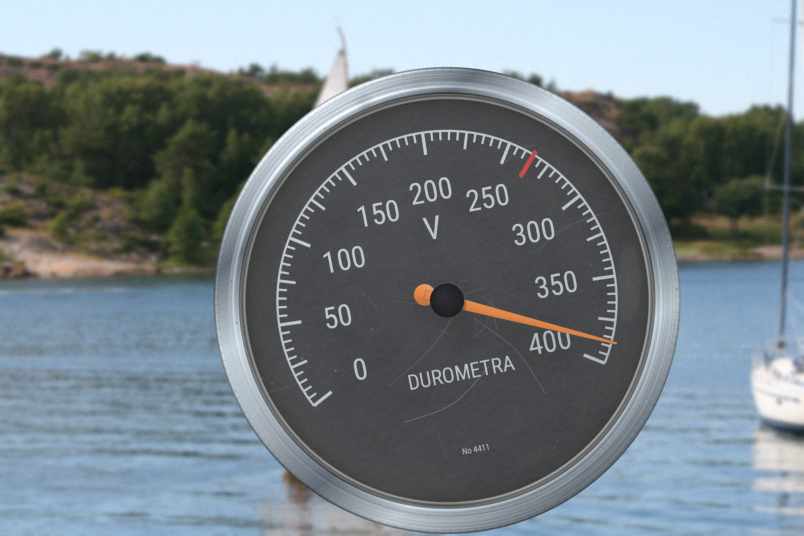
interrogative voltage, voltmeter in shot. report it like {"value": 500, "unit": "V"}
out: {"value": 387.5, "unit": "V"}
